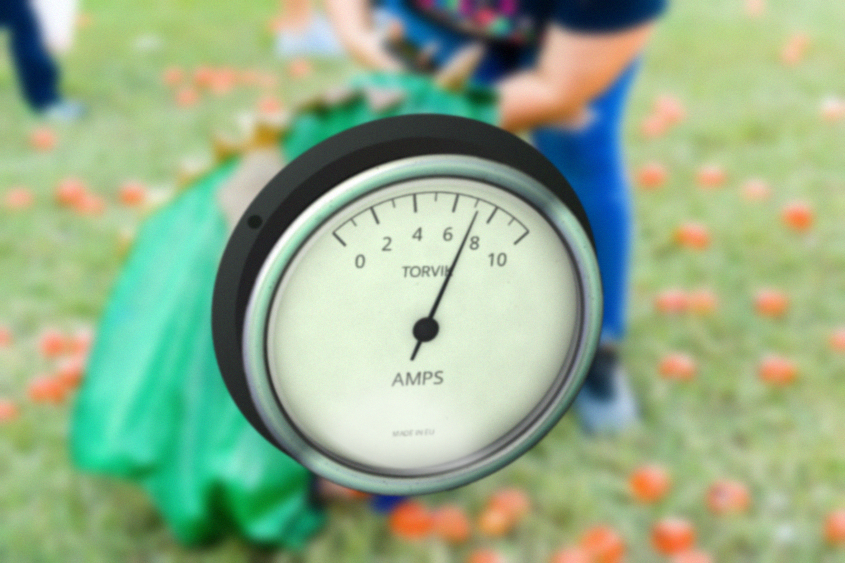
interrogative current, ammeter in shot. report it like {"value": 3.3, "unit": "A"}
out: {"value": 7, "unit": "A"}
